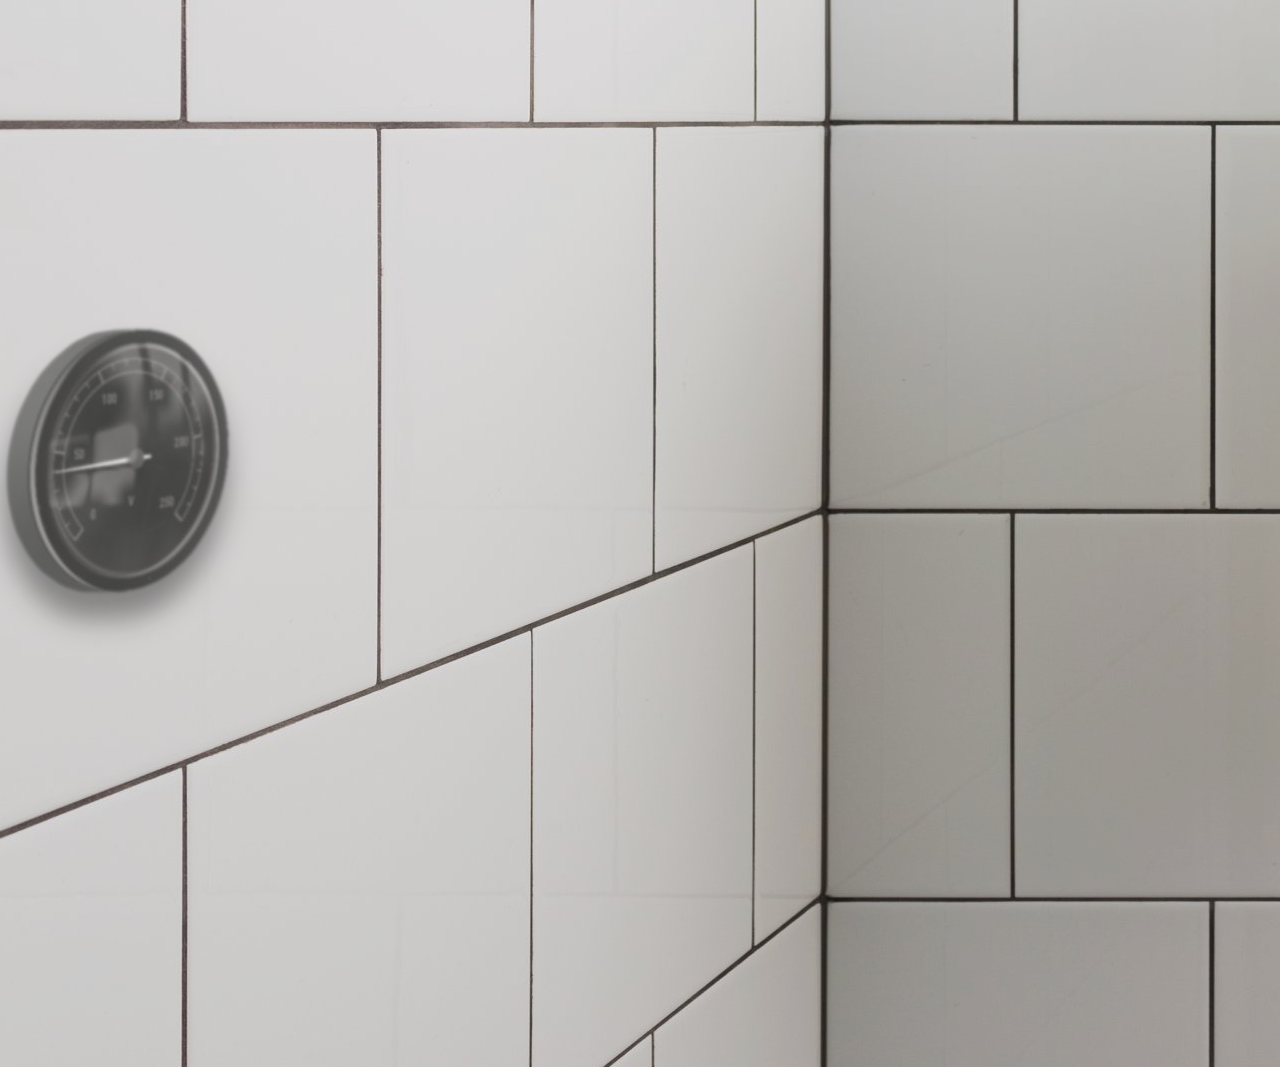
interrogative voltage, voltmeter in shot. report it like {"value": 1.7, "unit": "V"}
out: {"value": 40, "unit": "V"}
